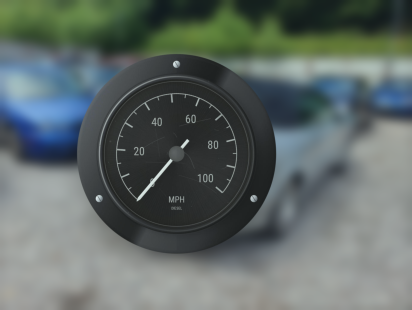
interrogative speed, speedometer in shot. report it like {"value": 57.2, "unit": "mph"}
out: {"value": 0, "unit": "mph"}
